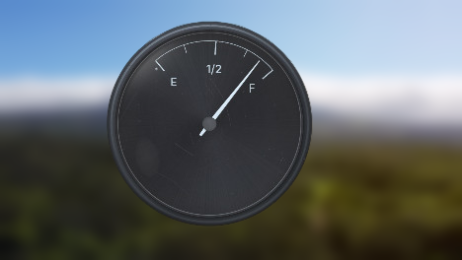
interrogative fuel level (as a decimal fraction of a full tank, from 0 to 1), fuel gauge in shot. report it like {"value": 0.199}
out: {"value": 0.875}
